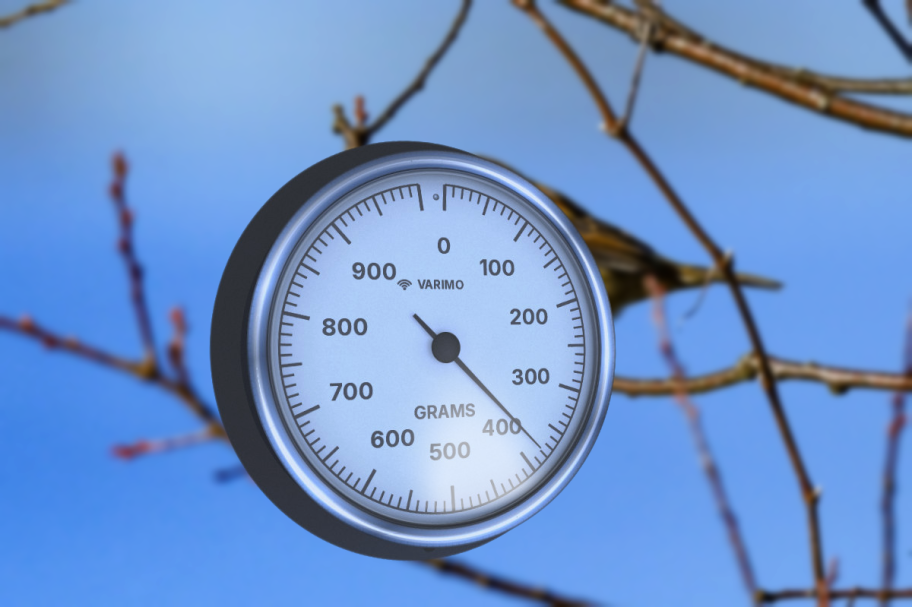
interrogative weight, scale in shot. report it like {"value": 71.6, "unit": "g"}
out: {"value": 380, "unit": "g"}
